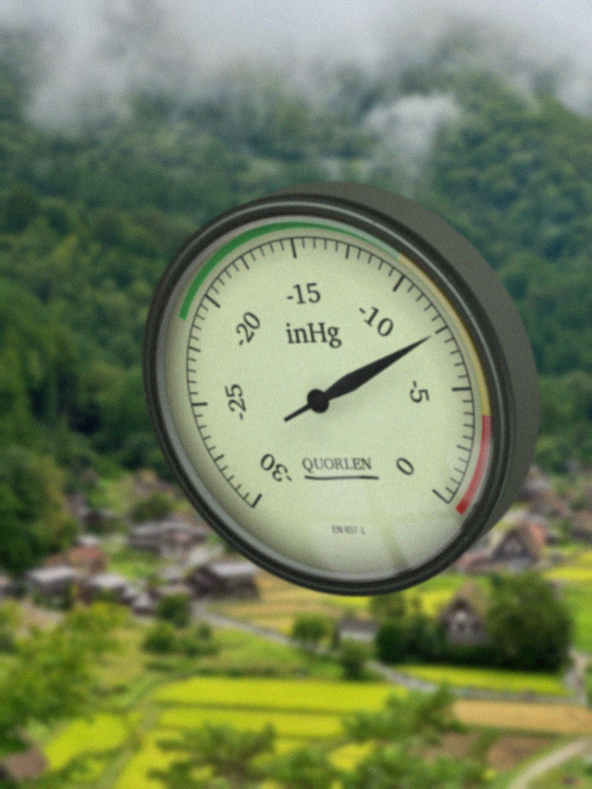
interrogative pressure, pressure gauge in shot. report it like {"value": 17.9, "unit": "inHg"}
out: {"value": -7.5, "unit": "inHg"}
